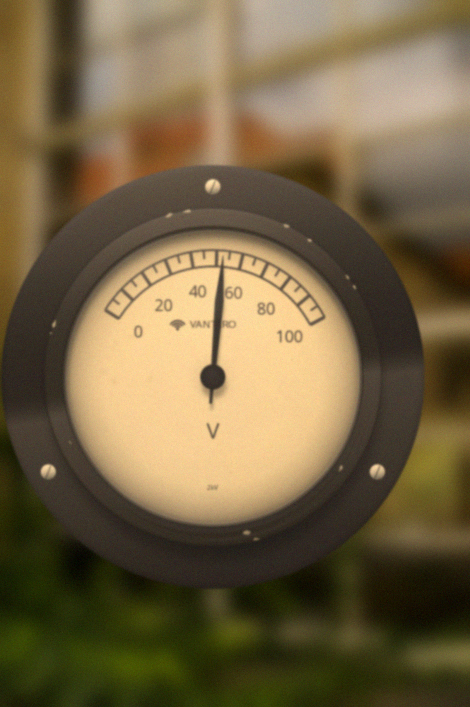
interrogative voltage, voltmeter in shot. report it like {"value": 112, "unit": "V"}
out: {"value": 52.5, "unit": "V"}
